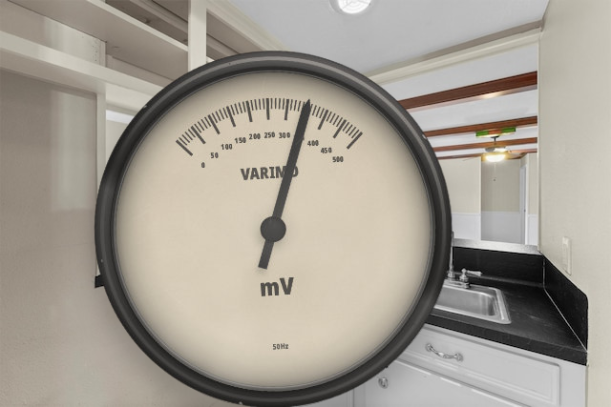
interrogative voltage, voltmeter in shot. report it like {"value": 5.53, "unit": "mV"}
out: {"value": 350, "unit": "mV"}
